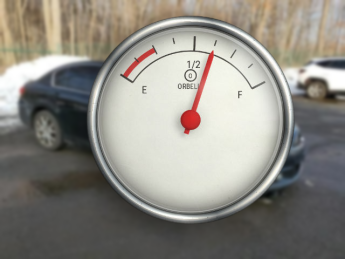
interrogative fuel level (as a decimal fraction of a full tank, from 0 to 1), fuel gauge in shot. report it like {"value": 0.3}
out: {"value": 0.625}
